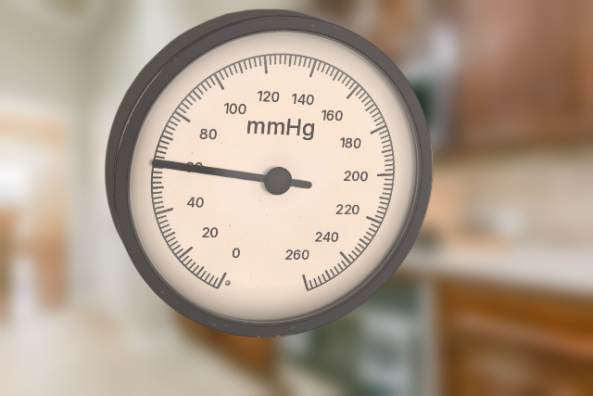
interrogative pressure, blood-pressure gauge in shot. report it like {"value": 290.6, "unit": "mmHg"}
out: {"value": 60, "unit": "mmHg"}
